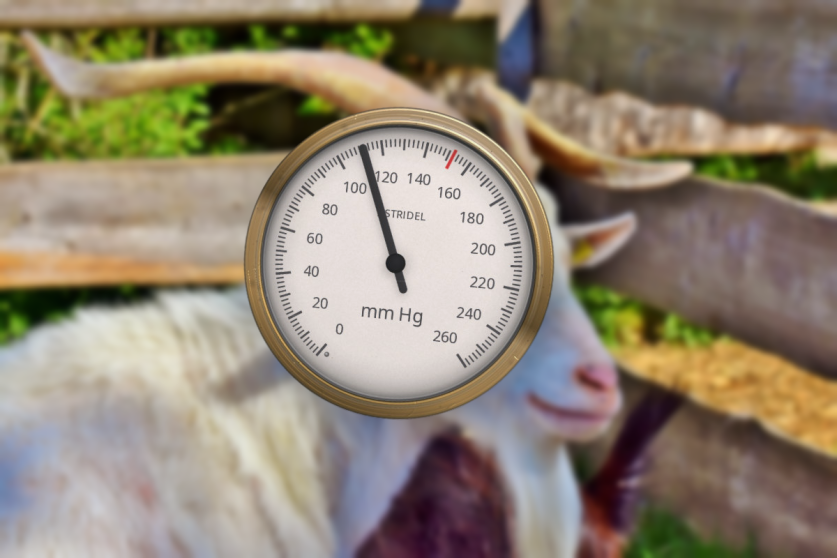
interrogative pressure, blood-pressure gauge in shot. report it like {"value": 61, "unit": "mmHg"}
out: {"value": 112, "unit": "mmHg"}
